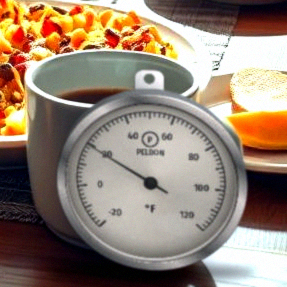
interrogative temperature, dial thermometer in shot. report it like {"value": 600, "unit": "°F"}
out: {"value": 20, "unit": "°F"}
